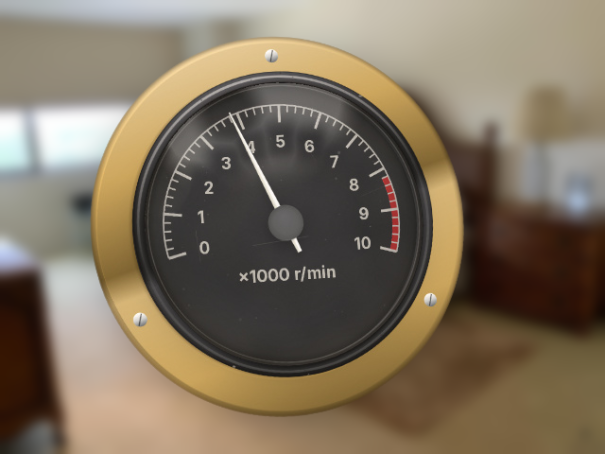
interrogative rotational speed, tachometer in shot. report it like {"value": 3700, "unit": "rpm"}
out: {"value": 3800, "unit": "rpm"}
